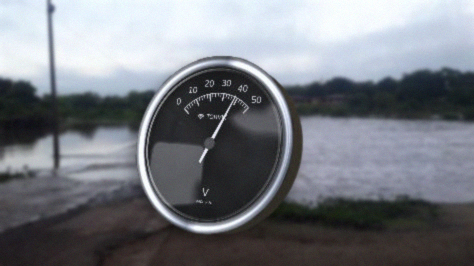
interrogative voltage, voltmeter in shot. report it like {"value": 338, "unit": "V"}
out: {"value": 40, "unit": "V"}
